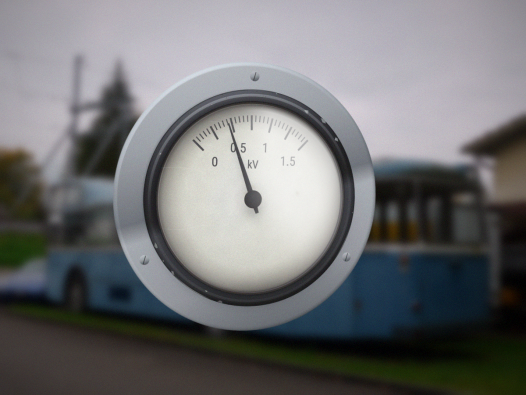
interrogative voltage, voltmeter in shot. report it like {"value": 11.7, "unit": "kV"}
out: {"value": 0.45, "unit": "kV"}
